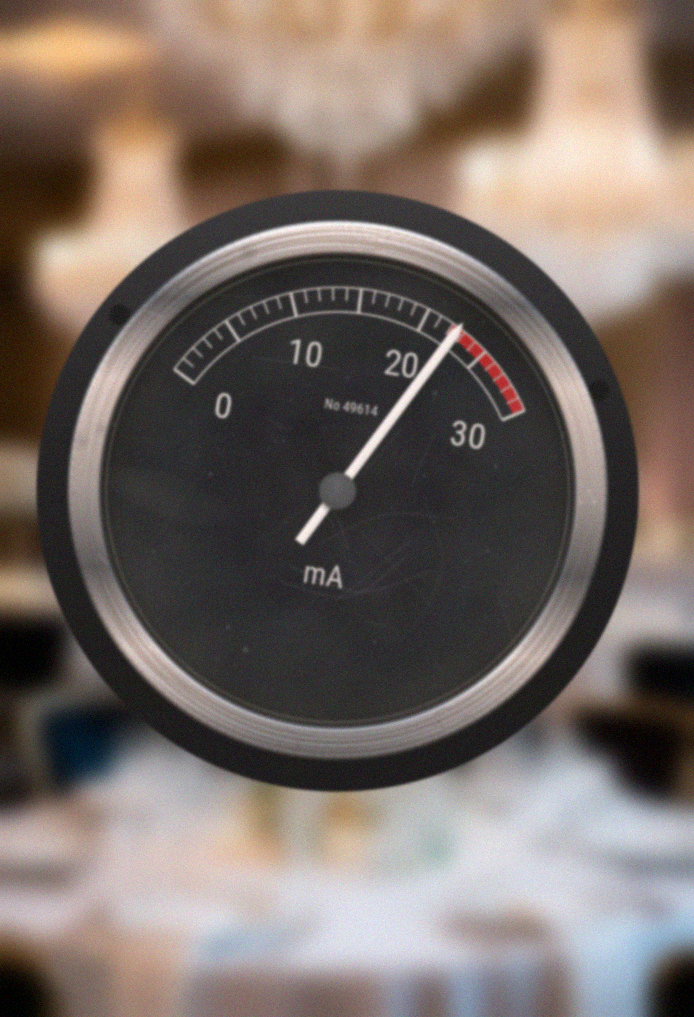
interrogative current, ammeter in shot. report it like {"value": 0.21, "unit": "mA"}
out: {"value": 22.5, "unit": "mA"}
